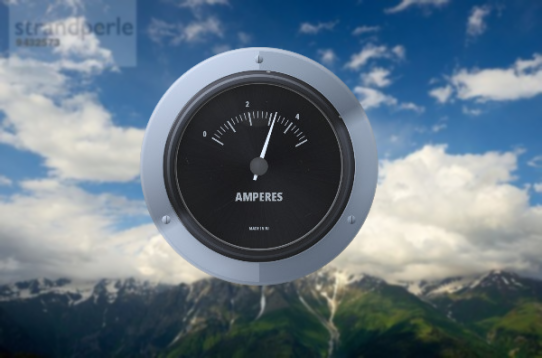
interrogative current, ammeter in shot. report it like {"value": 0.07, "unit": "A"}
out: {"value": 3.2, "unit": "A"}
